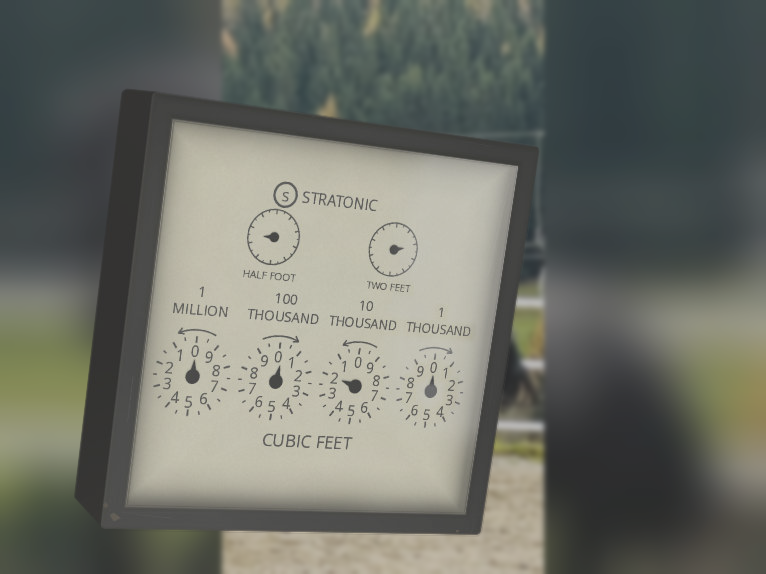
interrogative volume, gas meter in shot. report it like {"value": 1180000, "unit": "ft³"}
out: {"value": 2000, "unit": "ft³"}
